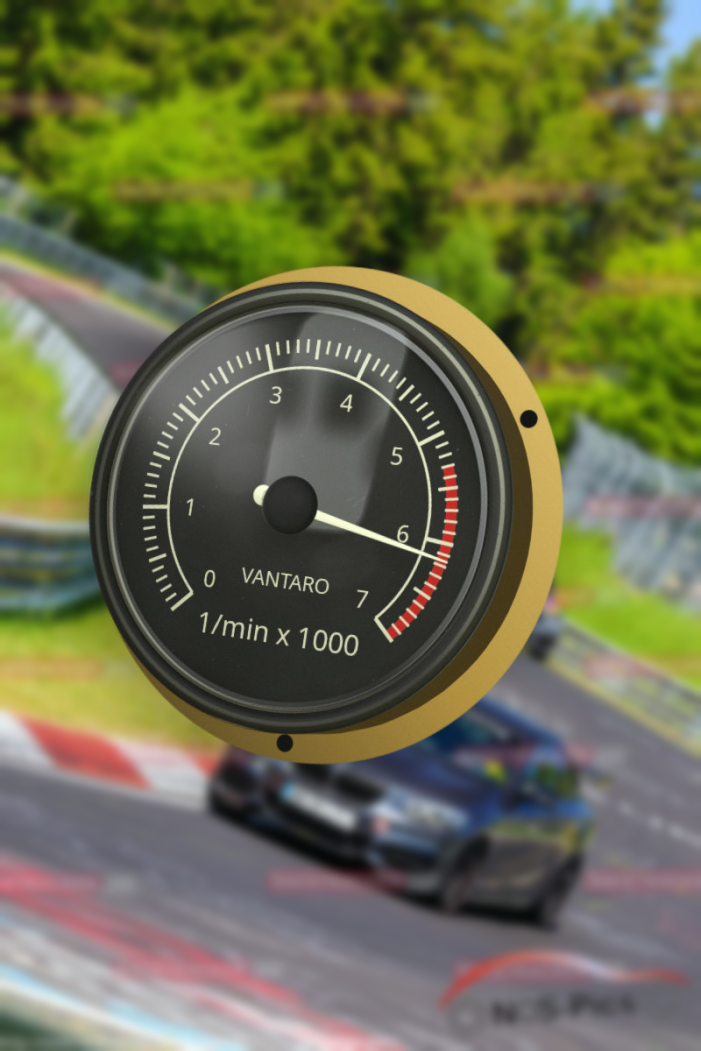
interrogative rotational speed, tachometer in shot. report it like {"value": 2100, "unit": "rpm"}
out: {"value": 6150, "unit": "rpm"}
